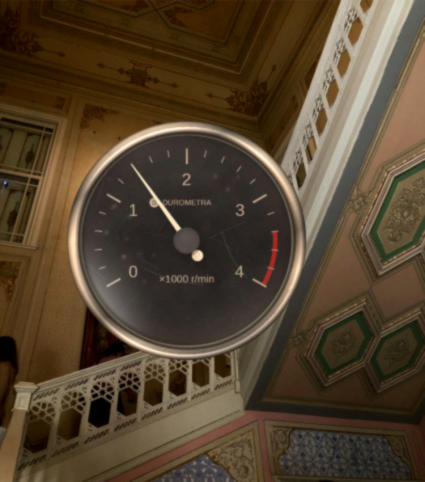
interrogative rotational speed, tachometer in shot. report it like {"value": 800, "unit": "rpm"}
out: {"value": 1400, "unit": "rpm"}
